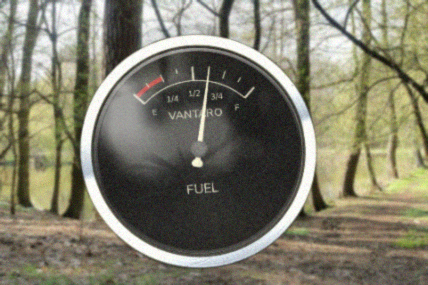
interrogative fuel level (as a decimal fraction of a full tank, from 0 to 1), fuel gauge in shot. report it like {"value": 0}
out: {"value": 0.625}
